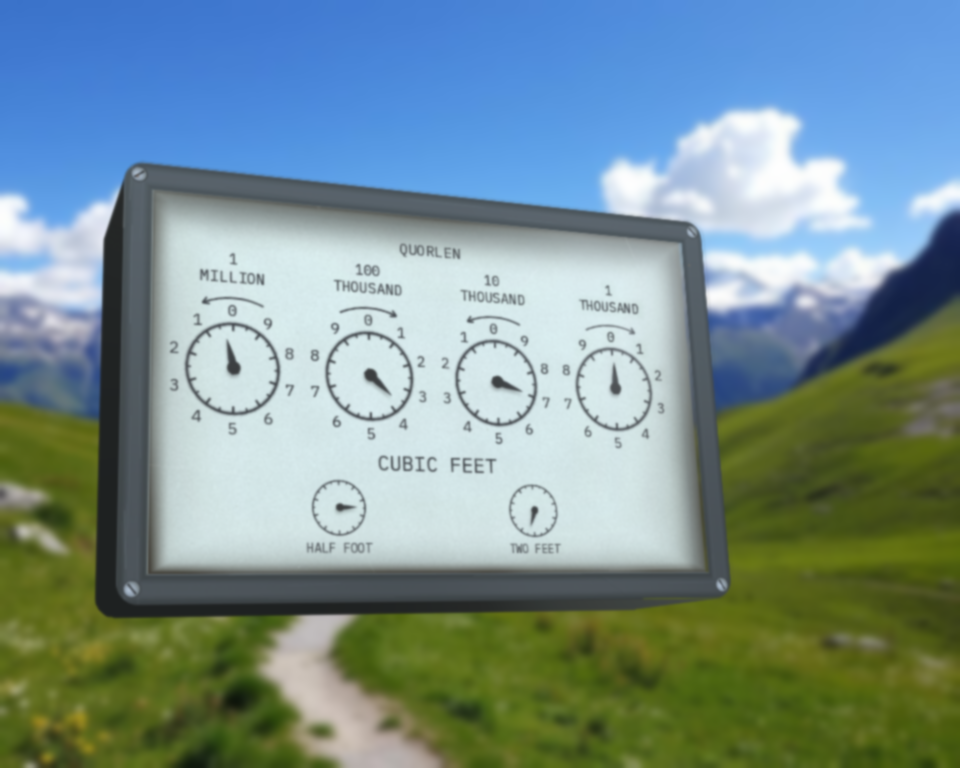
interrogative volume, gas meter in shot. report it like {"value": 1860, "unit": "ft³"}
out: {"value": 37000, "unit": "ft³"}
